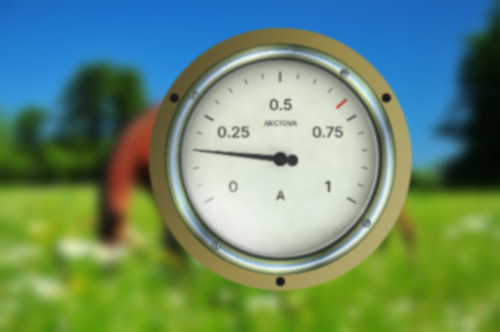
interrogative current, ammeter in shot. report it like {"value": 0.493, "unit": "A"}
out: {"value": 0.15, "unit": "A"}
